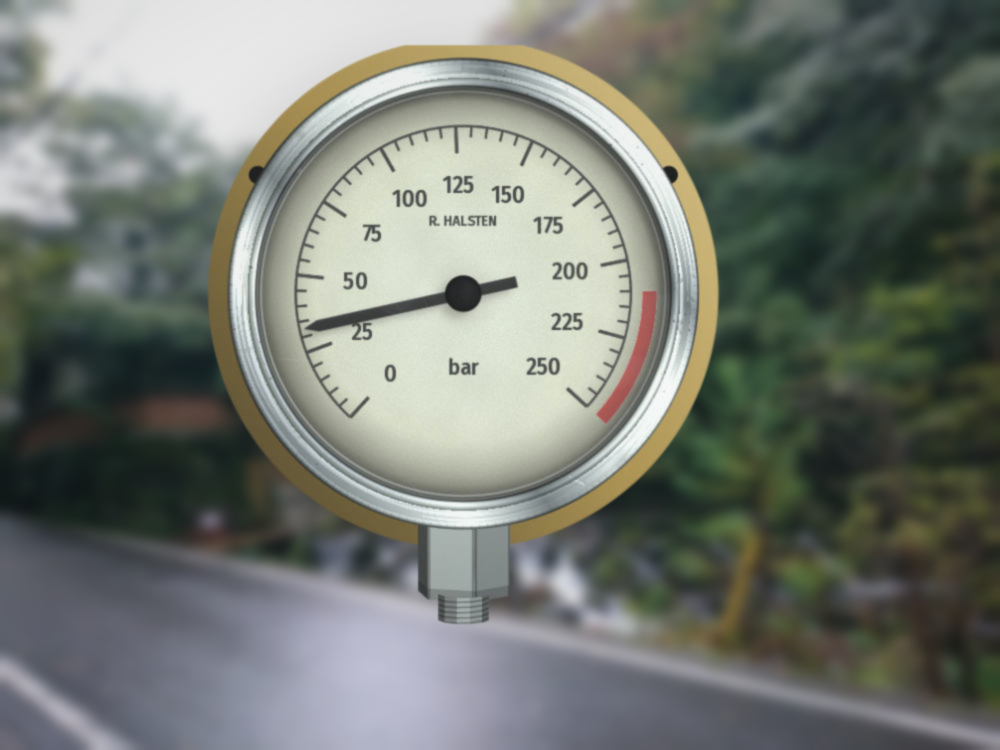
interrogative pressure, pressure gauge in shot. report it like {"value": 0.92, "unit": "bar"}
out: {"value": 32.5, "unit": "bar"}
